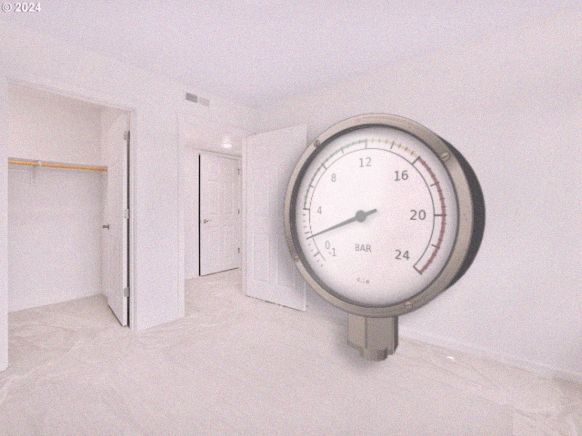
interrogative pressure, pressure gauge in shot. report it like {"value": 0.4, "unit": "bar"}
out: {"value": 1.5, "unit": "bar"}
